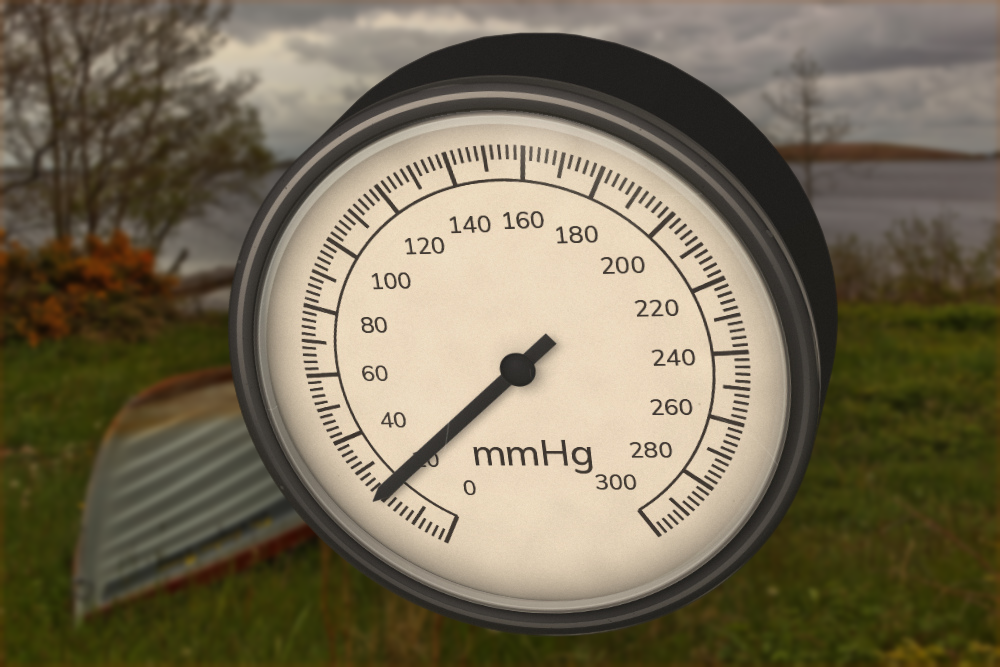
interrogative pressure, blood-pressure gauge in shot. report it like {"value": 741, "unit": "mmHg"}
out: {"value": 22, "unit": "mmHg"}
